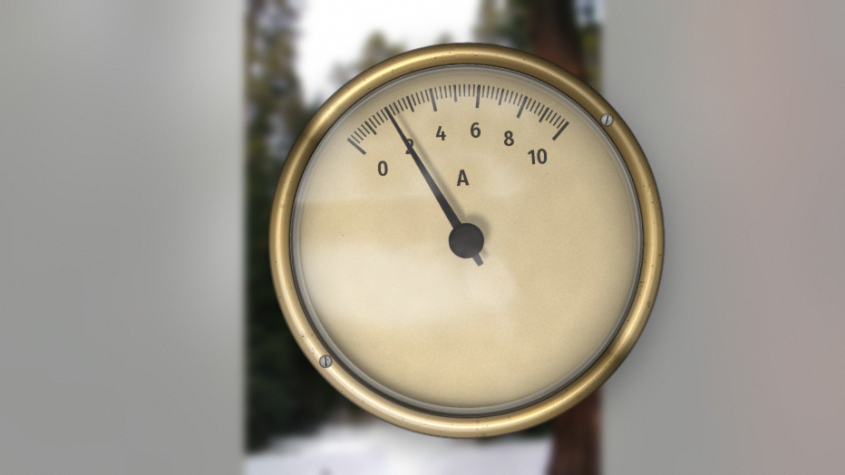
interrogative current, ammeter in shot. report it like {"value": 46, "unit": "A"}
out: {"value": 2, "unit": "A"}
